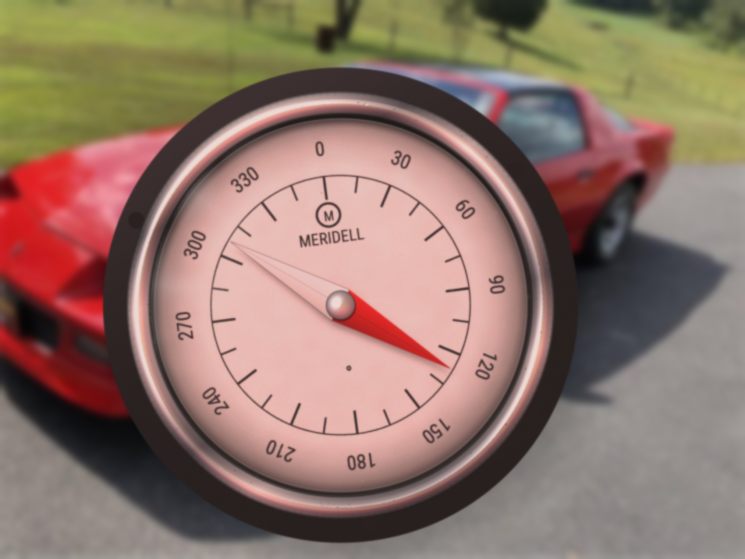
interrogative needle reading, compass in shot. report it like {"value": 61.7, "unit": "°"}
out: {"value": 127.5, "unit": "°"}
